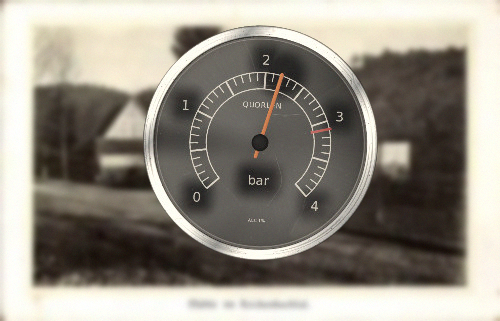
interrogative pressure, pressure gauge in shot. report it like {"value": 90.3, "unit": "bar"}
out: {"value": 2.2, "unit": "bar"}
